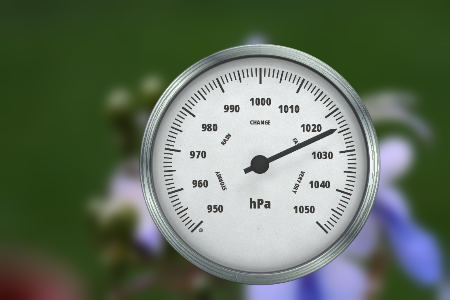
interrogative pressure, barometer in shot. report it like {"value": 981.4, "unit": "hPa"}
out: {"value": 1024, "unit": "hPa"}
